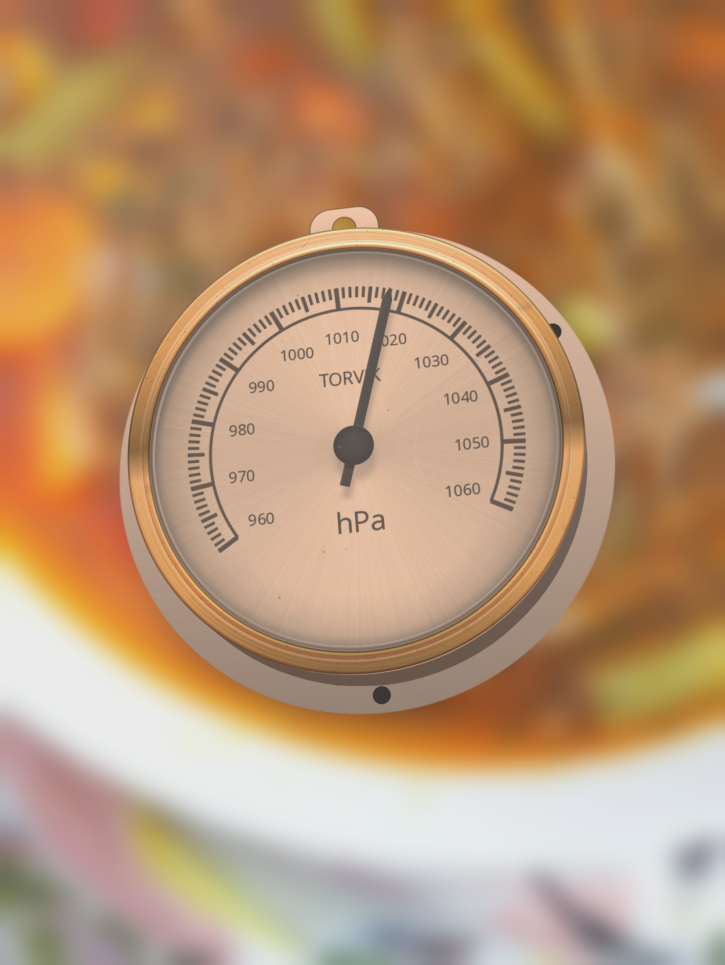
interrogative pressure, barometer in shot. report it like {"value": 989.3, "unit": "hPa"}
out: {"value": 1018, "unit": "hPa"}
